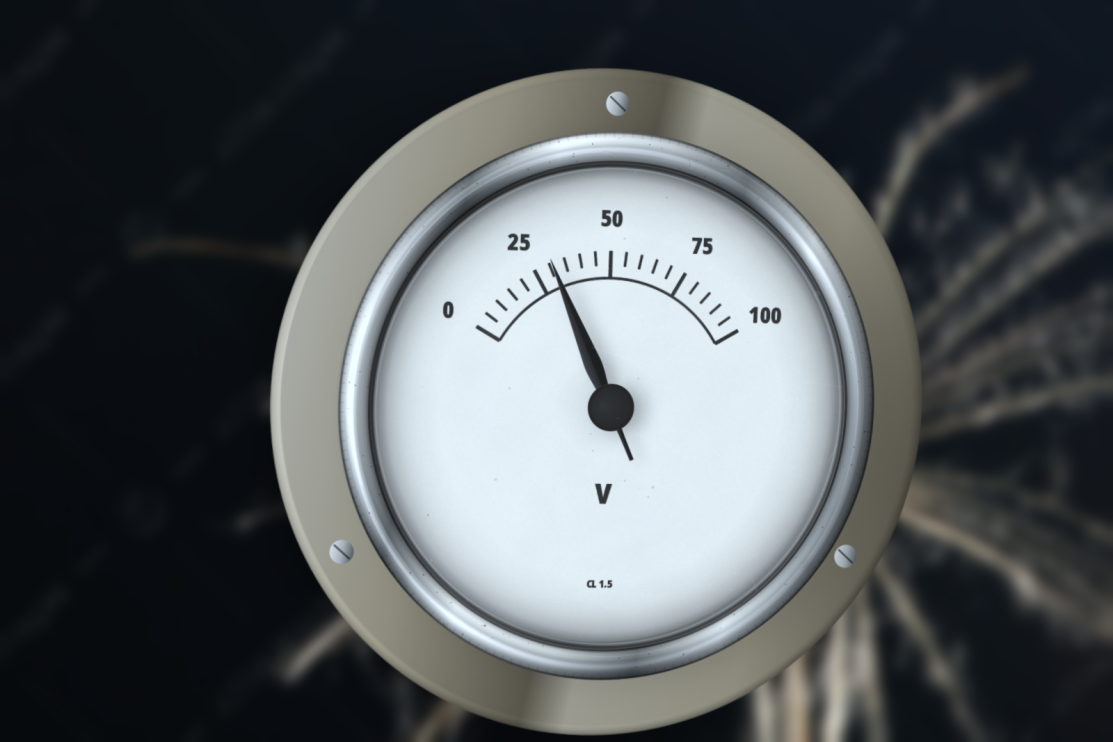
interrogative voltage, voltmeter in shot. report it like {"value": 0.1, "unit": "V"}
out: {"value": 30, "unit": "V"}
